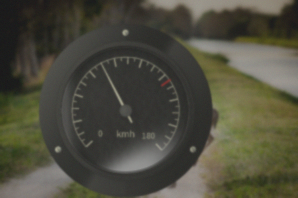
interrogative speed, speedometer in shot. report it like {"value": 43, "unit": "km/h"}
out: {"value": 70, "unit": "km/h"}
